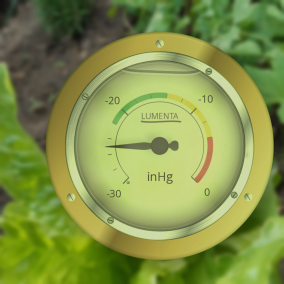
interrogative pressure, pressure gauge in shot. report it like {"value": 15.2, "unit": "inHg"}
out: {"value": -25, "unit": "inHg"}
